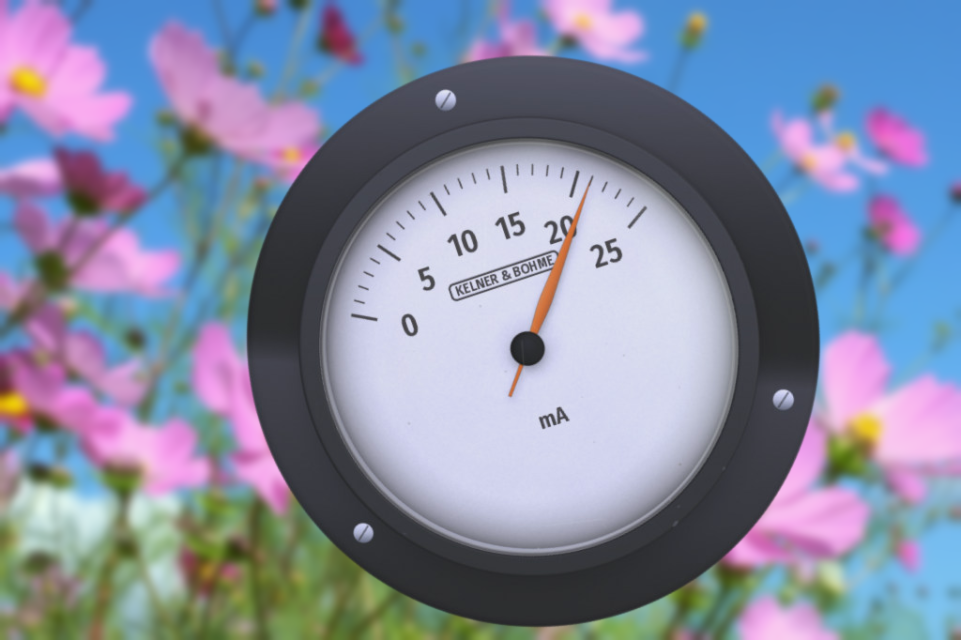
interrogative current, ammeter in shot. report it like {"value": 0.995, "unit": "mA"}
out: {"value": 21, "unit": "mA"}
